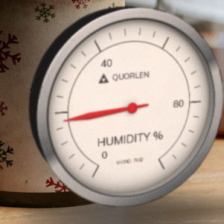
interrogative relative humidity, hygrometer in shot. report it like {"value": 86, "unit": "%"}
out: {"value": 18, "unit": "%"}
